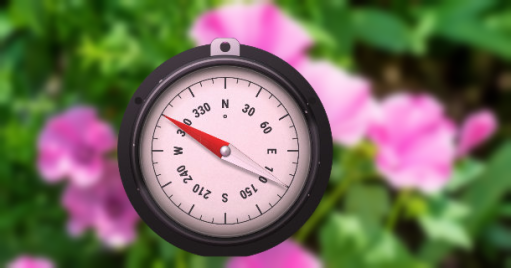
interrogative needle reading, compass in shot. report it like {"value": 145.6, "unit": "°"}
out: {"value": 300, "unit": "°"}
